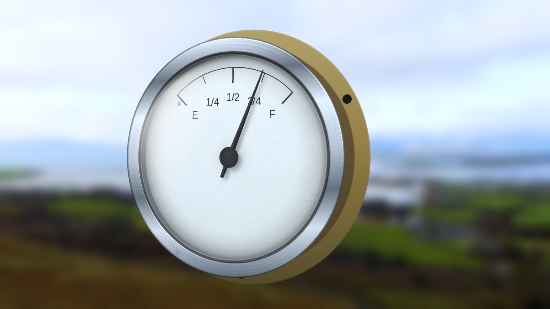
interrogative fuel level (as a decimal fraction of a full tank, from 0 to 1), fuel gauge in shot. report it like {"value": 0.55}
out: {"value": 0.75}
